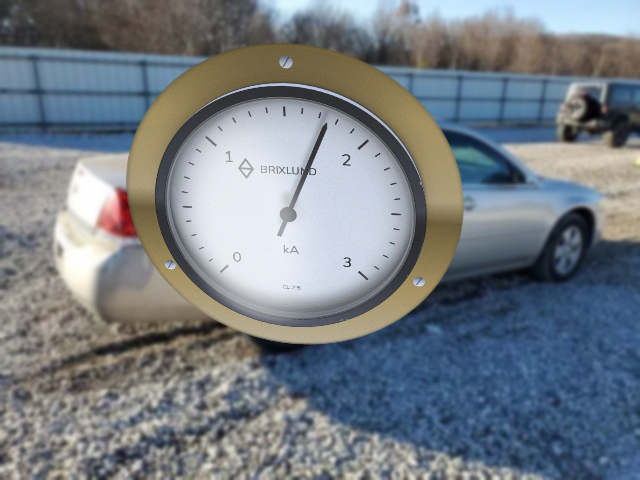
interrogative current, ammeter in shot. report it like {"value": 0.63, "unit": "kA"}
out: {"value": 1.75, "unit": "kA"}
